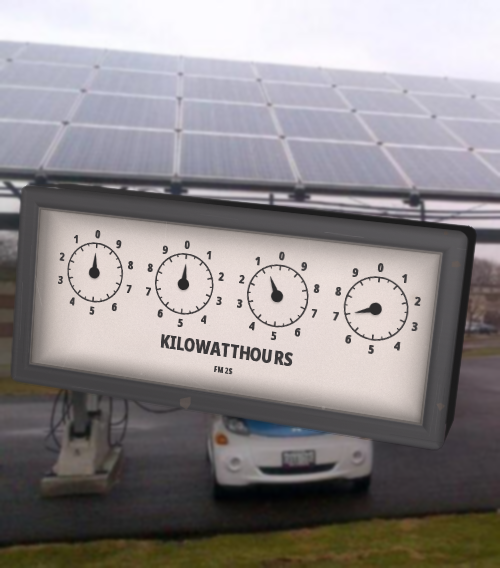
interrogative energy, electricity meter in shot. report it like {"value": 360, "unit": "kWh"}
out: {"value": 7, "unit": "kWh"}
